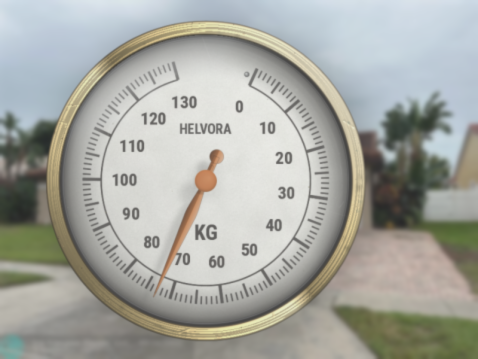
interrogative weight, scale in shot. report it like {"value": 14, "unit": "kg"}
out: {"value": 73, "unit": "kg"}
